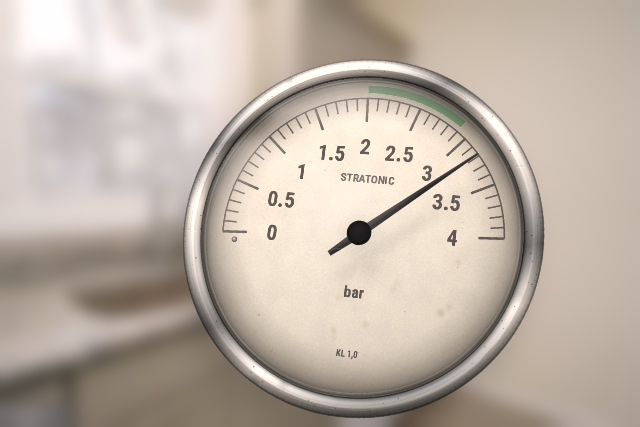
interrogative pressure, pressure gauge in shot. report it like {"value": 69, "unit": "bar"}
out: {"value": 3.2, "unit": "bar"}
